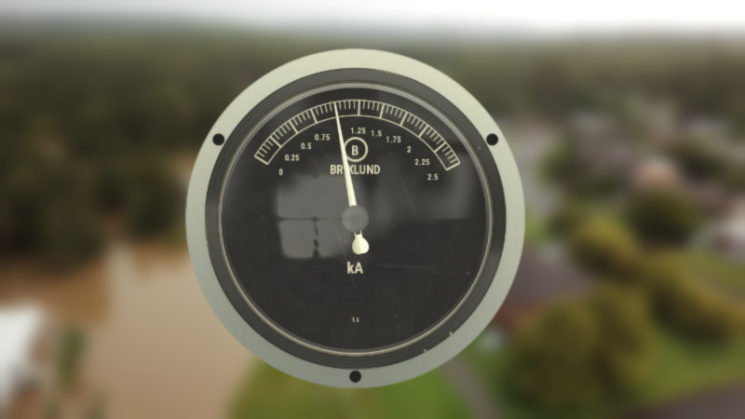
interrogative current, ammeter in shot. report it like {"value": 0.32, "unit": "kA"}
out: {"value": 1, "unit": "kA"}
